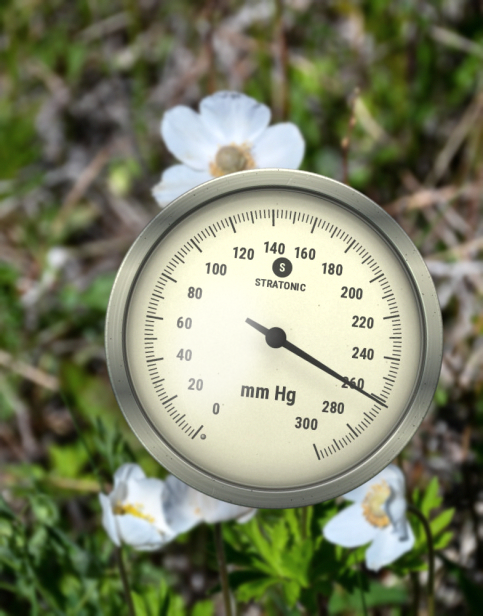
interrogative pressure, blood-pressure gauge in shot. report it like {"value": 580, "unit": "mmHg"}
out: {"value": 262, "unit": "mmHg"}
